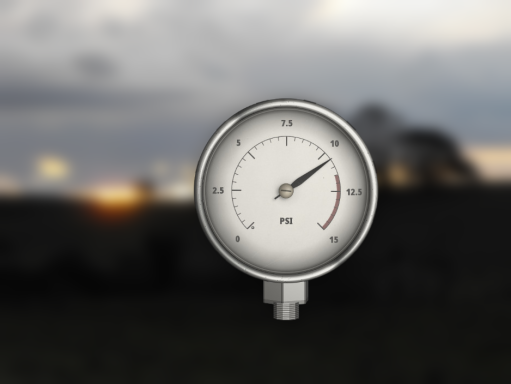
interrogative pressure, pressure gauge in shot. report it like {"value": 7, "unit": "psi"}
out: {"value": 10.5, "unit": "psi"}
